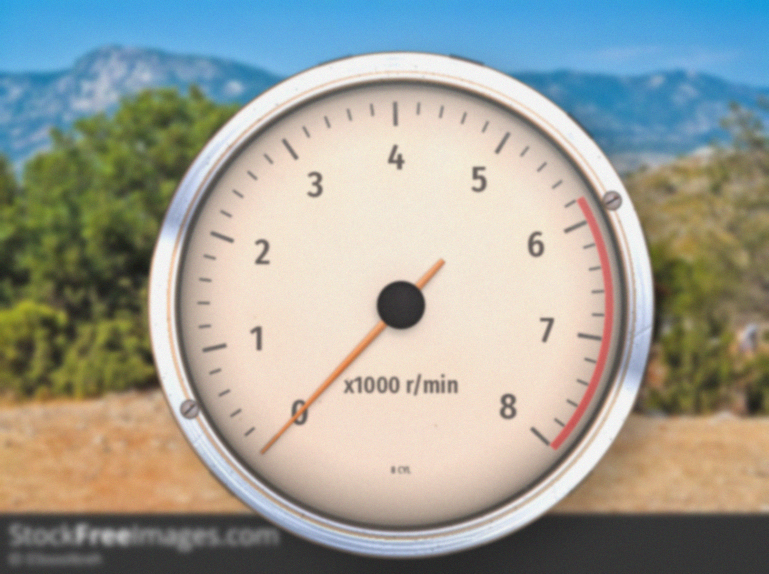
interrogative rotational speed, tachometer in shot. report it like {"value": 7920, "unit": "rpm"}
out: {"value": 0, "unit": "rpm"}
